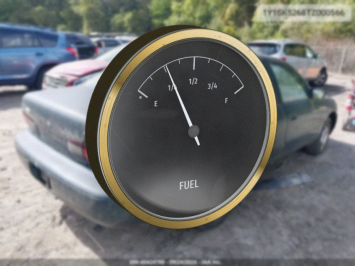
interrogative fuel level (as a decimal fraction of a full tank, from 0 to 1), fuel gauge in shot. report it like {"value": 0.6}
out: {"value": 0.25}
